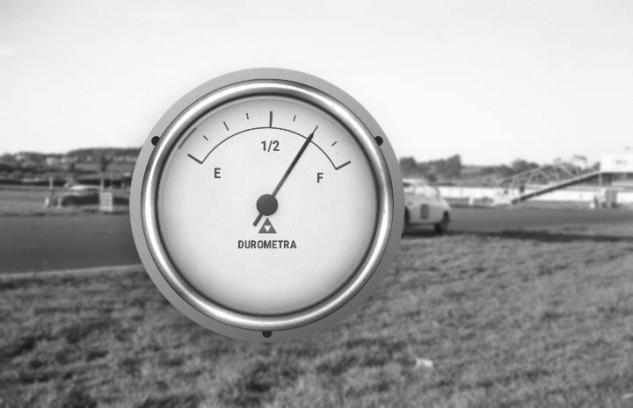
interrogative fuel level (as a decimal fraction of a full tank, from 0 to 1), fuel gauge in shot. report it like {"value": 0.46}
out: {"value": 0.75}
